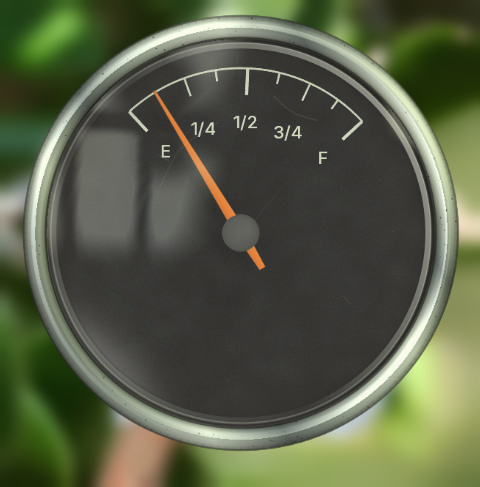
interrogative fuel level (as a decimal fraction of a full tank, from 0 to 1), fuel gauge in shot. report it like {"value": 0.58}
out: {"value": 0.125}
